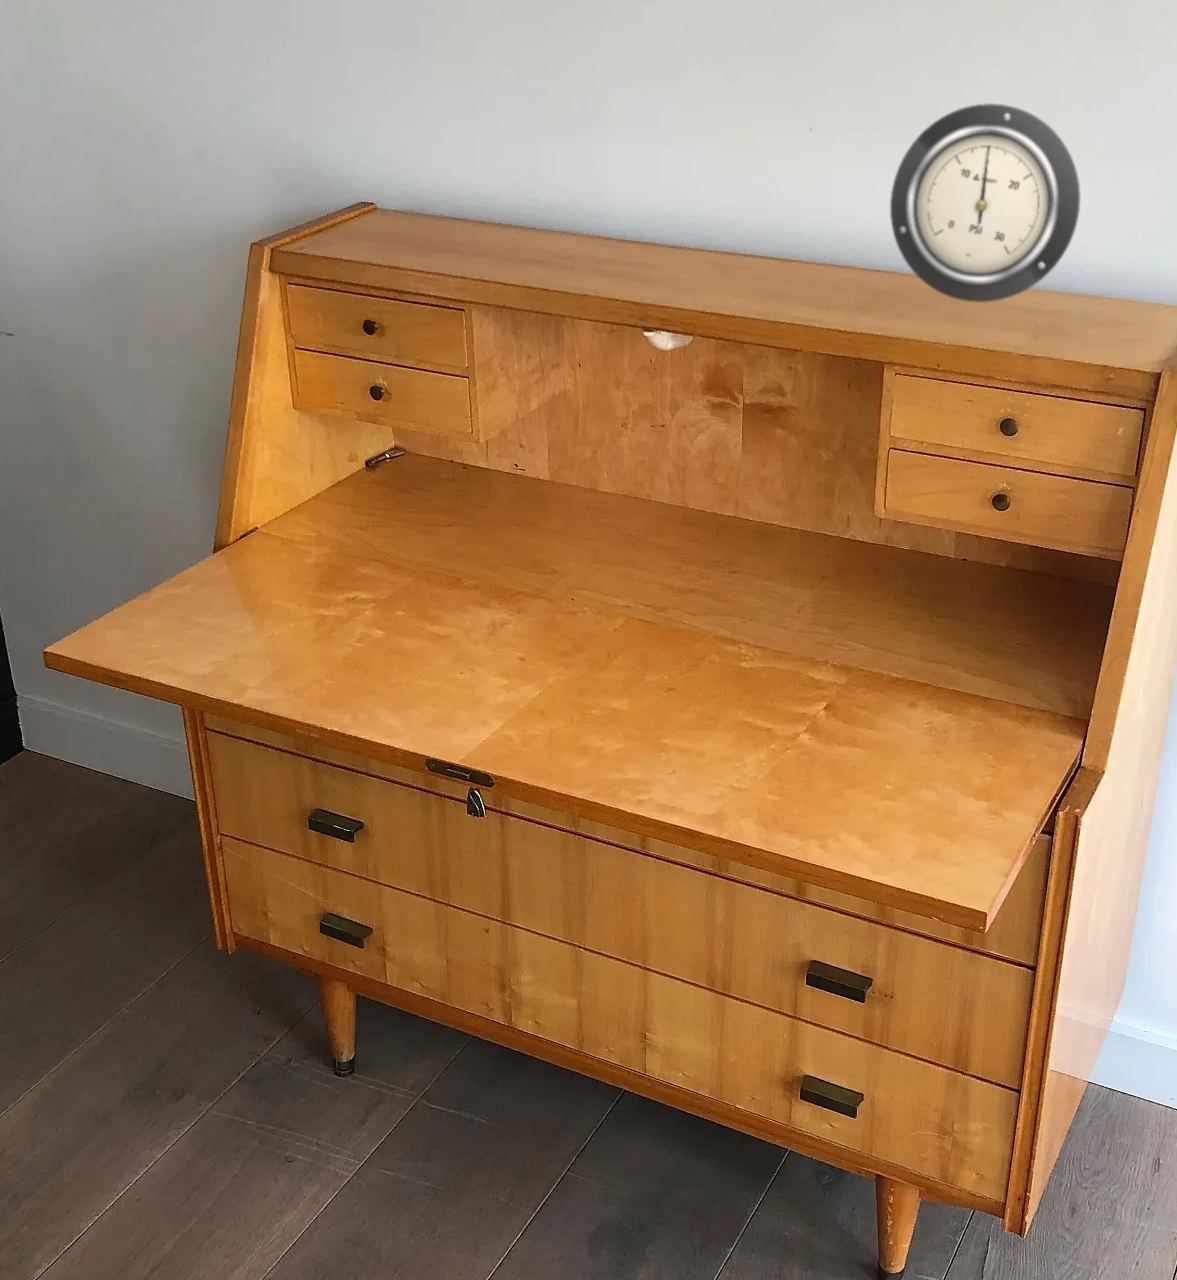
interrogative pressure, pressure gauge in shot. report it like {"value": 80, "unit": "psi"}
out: {"value": 14, "unit": "psi"}
